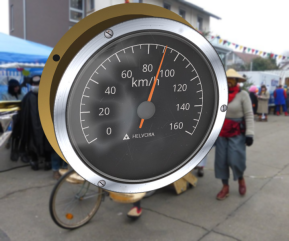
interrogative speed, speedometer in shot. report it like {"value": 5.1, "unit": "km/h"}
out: {"value": 90, "unit": "km/h"}
